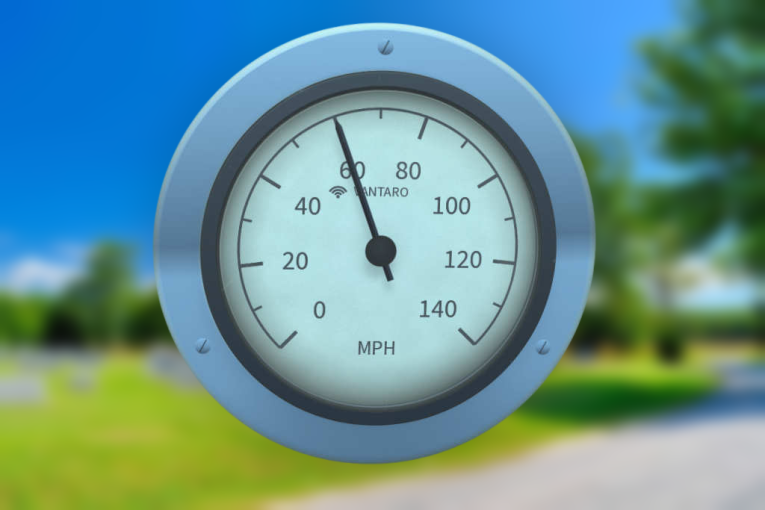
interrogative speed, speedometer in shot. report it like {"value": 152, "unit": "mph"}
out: {"value": 60, "unit": "mph"}
